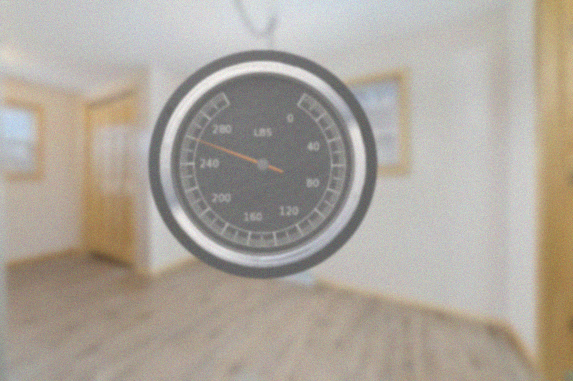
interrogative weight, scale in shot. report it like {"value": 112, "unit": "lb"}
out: {"value": 260, "unit": "lb"}
